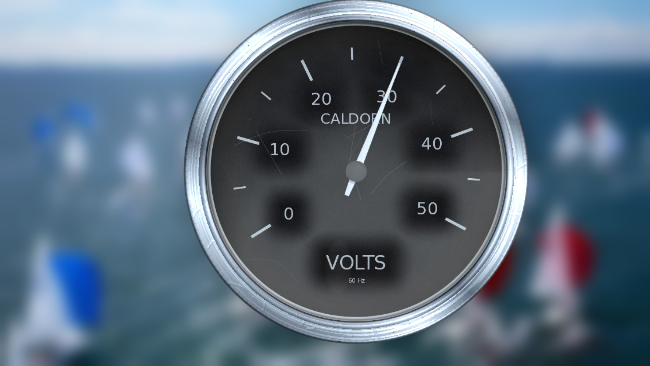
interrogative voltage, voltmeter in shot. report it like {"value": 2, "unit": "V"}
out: {"value": 30, "unit": "V"}
